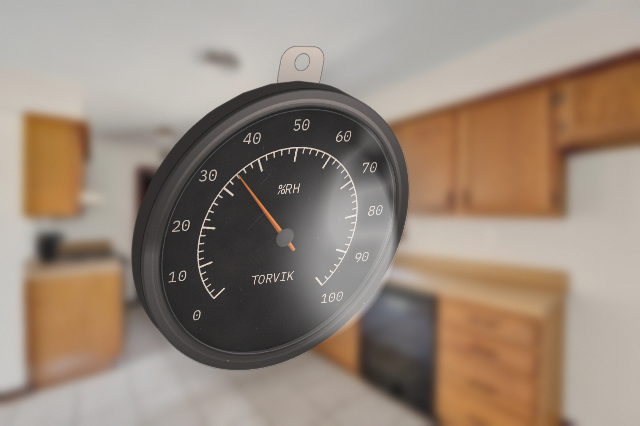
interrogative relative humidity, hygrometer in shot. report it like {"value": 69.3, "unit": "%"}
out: {"value": 34, "unit": "%"}
